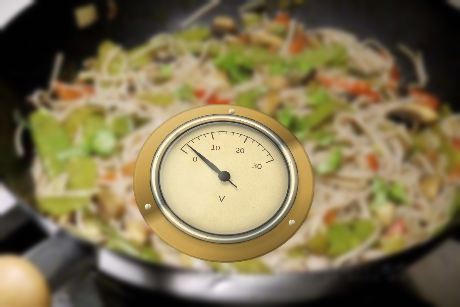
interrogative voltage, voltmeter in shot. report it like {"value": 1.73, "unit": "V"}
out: {"value": 2, "unit": "V"}
